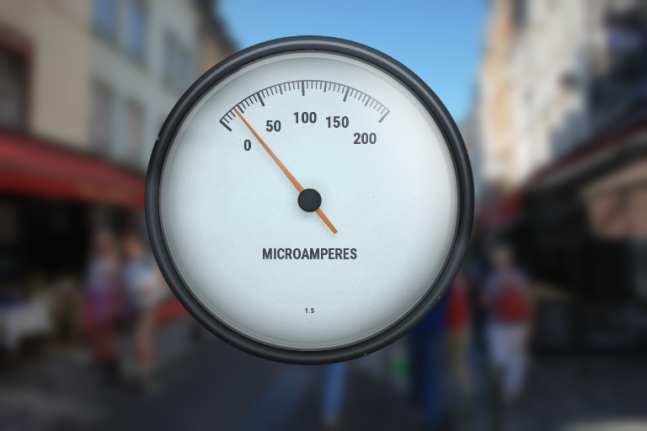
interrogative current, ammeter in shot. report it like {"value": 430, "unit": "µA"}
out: {"value": 20, "unit": "µA"}
